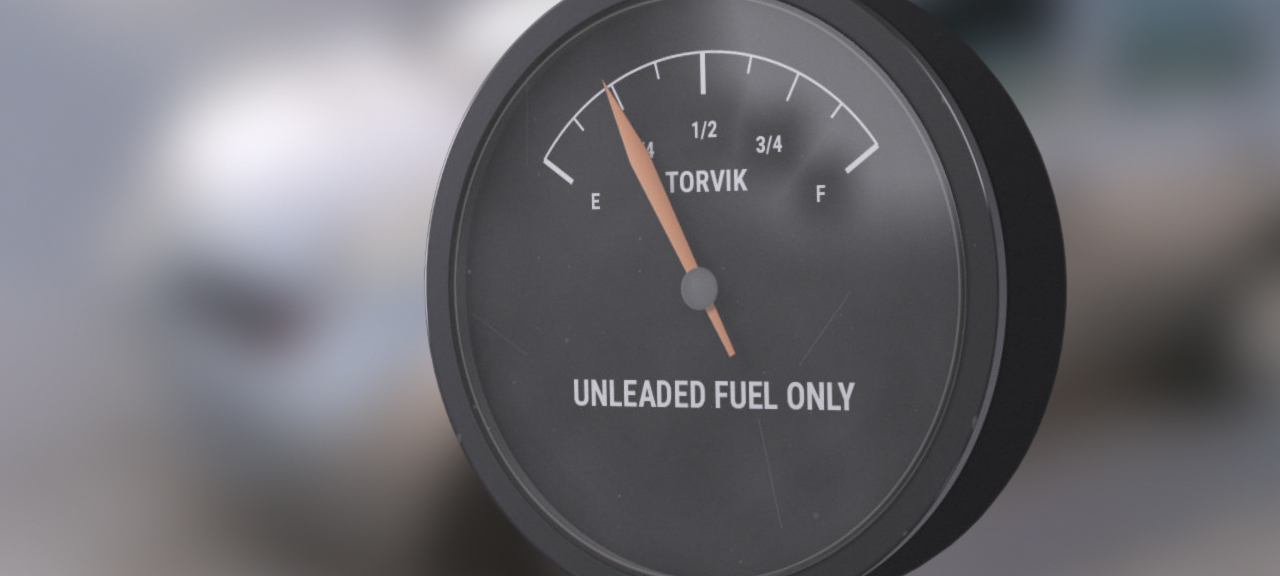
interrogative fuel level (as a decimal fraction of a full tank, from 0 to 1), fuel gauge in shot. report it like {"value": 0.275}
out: {"value": 0.25}
